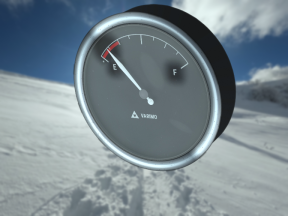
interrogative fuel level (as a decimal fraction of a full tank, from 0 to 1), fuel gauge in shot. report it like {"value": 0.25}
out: {"value": 0.125}
